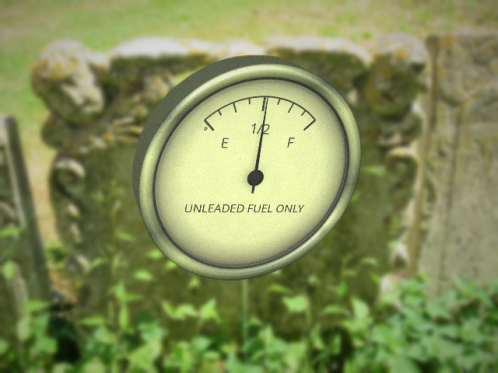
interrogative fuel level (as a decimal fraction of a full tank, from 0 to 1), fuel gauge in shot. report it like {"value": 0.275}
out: {"value": 0.5}
